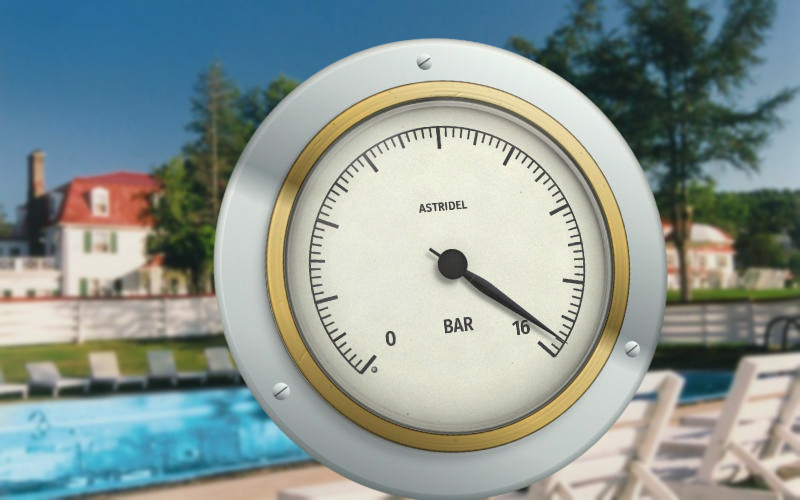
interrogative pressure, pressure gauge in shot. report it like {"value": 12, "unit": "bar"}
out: {"value": 15.6, "unit": "bar"}
